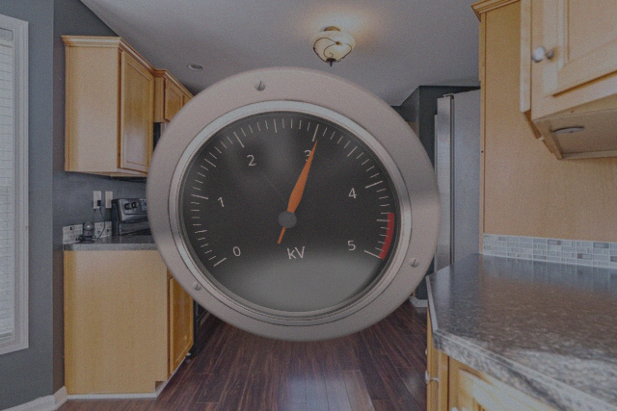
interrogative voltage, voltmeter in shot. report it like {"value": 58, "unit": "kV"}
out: {"value": 3.05, "unit": "kV"}
